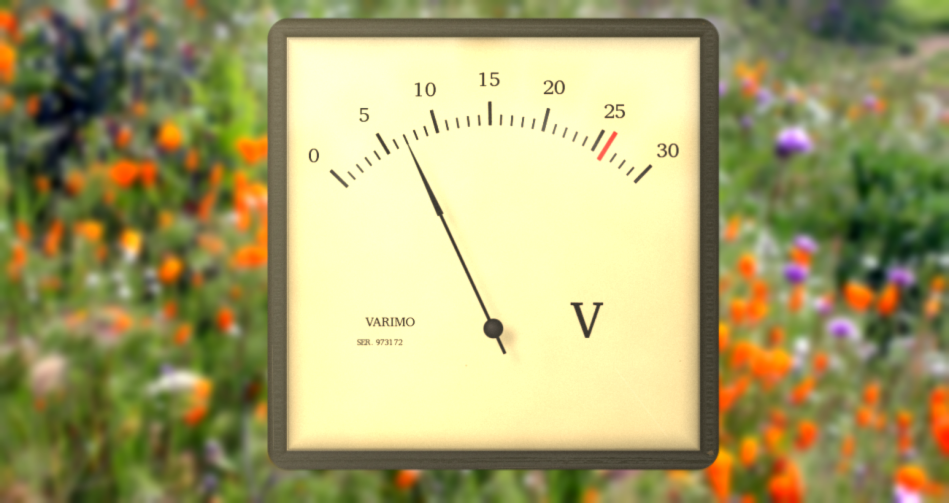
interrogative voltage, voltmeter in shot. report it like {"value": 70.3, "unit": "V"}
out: {"value": 7, "unit": "V"}
